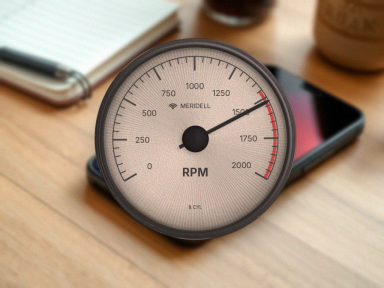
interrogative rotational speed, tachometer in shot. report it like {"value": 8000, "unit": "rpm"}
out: {"value": 1525, "unit": "rpm"}
